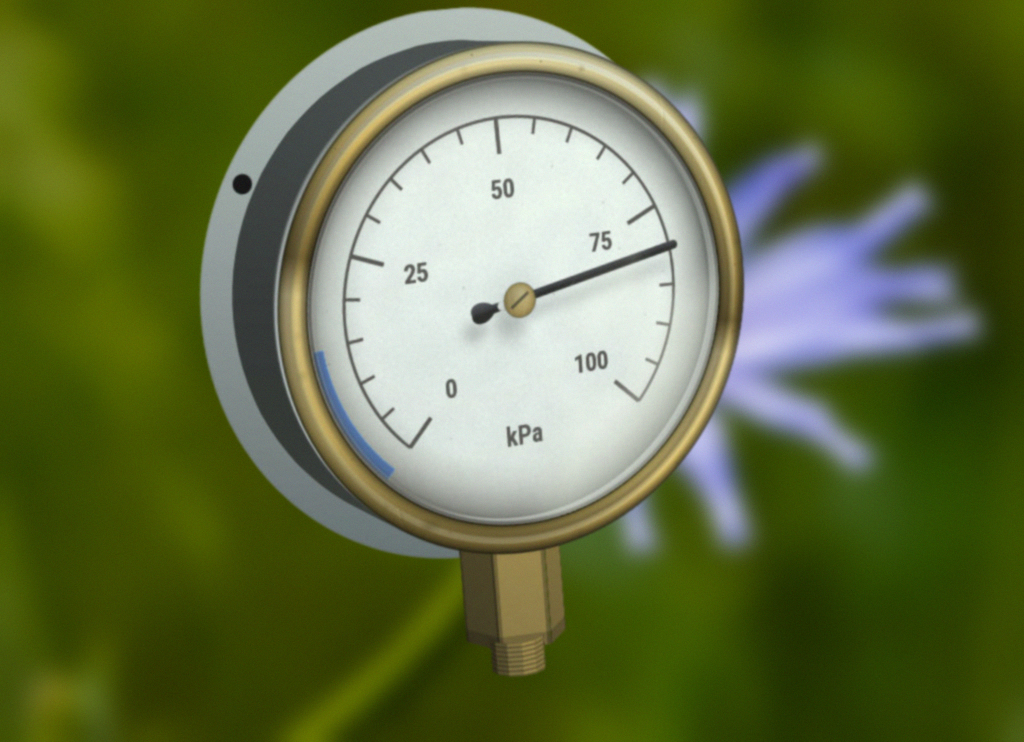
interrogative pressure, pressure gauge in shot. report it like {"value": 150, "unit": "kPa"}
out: {"value": 80, "unit": "kPa"}
